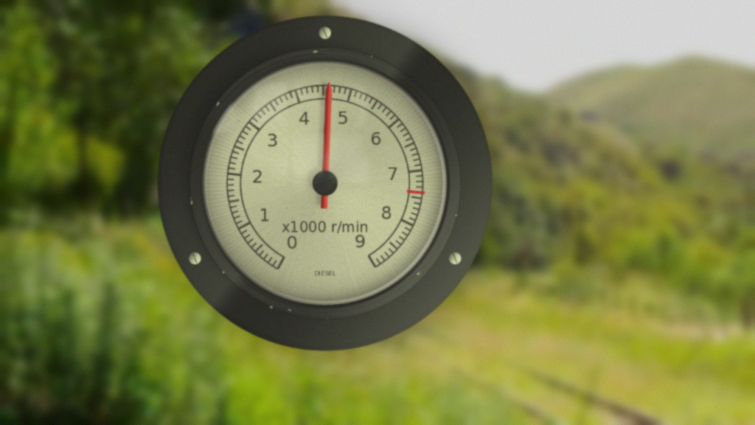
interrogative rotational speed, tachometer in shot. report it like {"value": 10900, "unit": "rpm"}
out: {"value": 4600, "unit": "rpm"}
